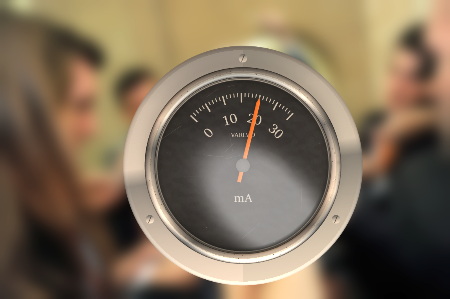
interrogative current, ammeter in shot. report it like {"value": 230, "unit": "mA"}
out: {"value": 20, "unit": "mA"}
